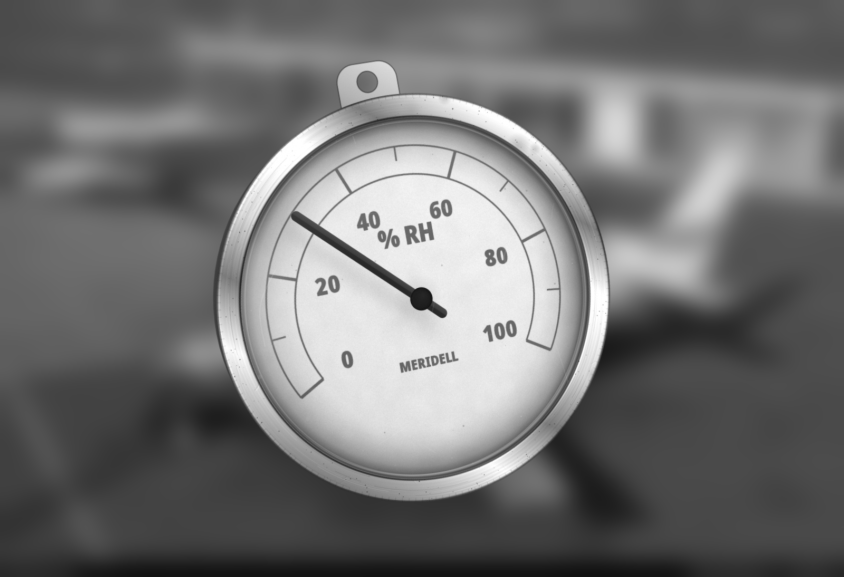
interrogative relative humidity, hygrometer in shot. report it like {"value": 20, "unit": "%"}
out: {"value": 30, "unit": "%"}
